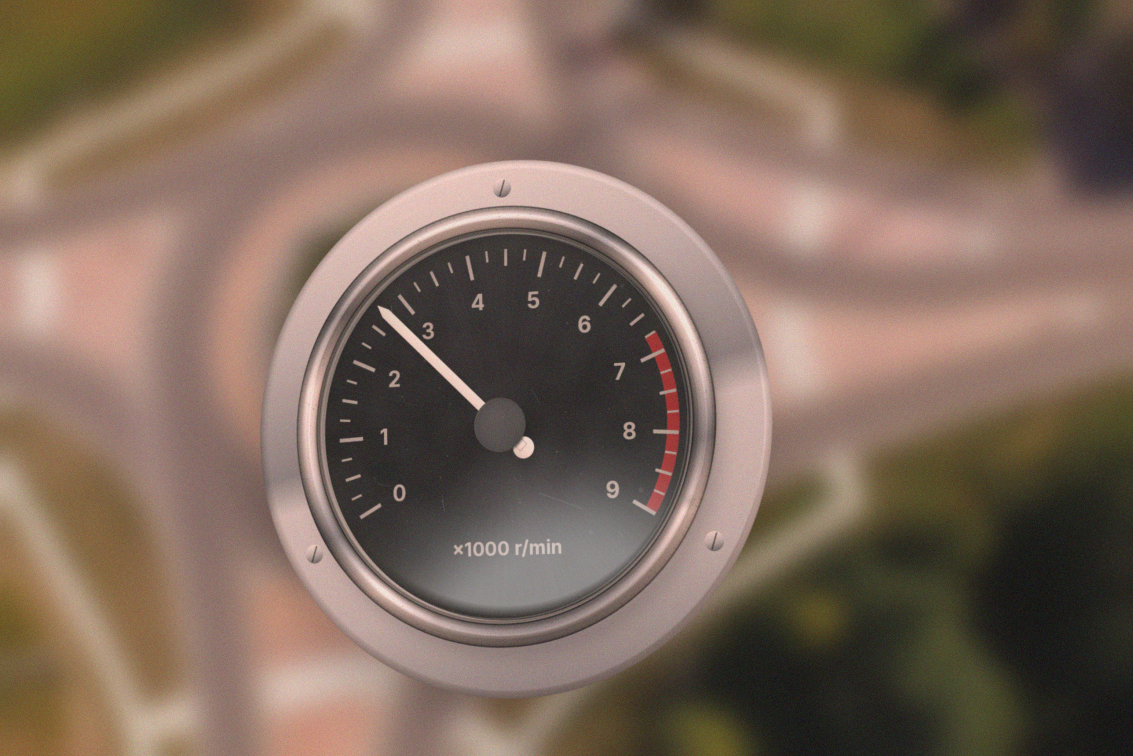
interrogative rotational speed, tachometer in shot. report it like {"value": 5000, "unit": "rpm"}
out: {"value": 2750, "unit": "rpm"}
